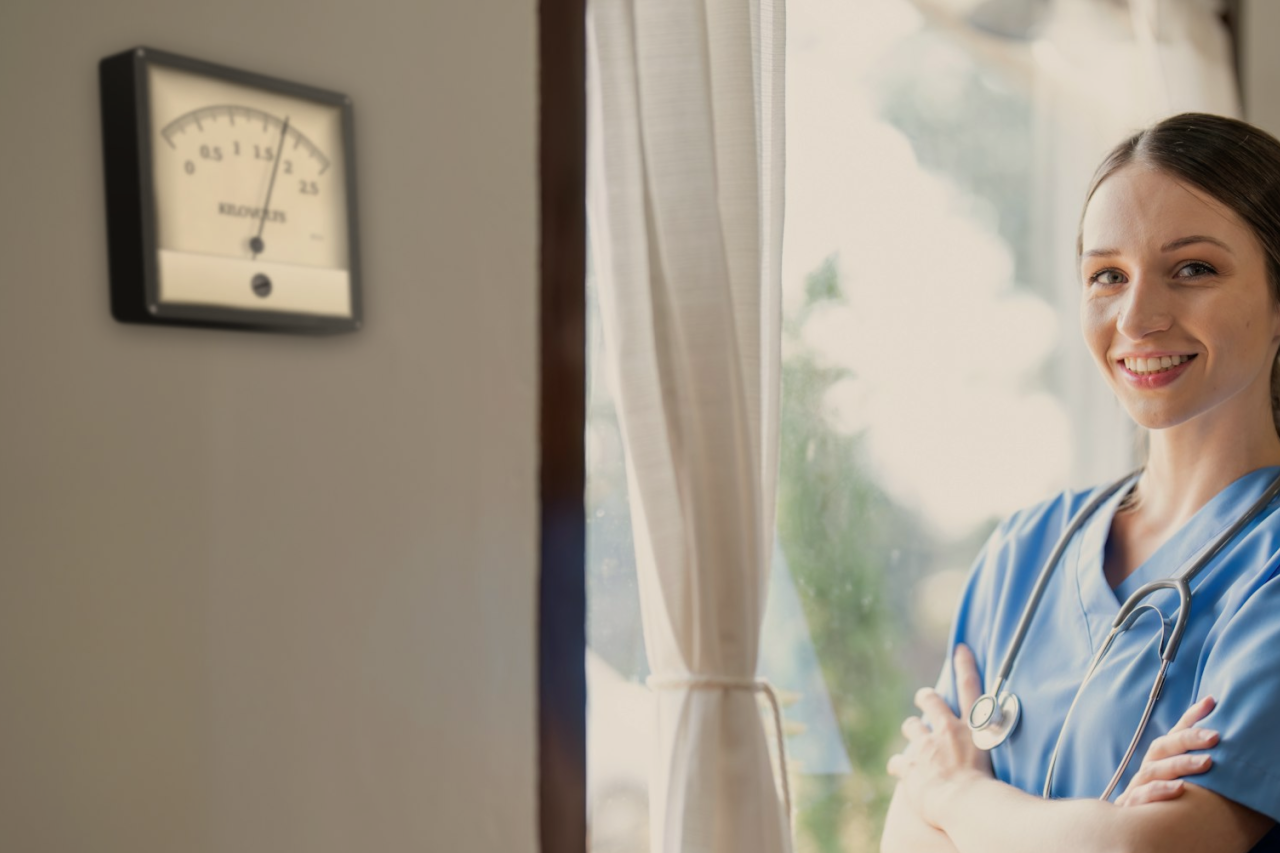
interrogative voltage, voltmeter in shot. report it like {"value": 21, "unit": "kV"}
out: {"value": 1.75, "unit": "kV"}
